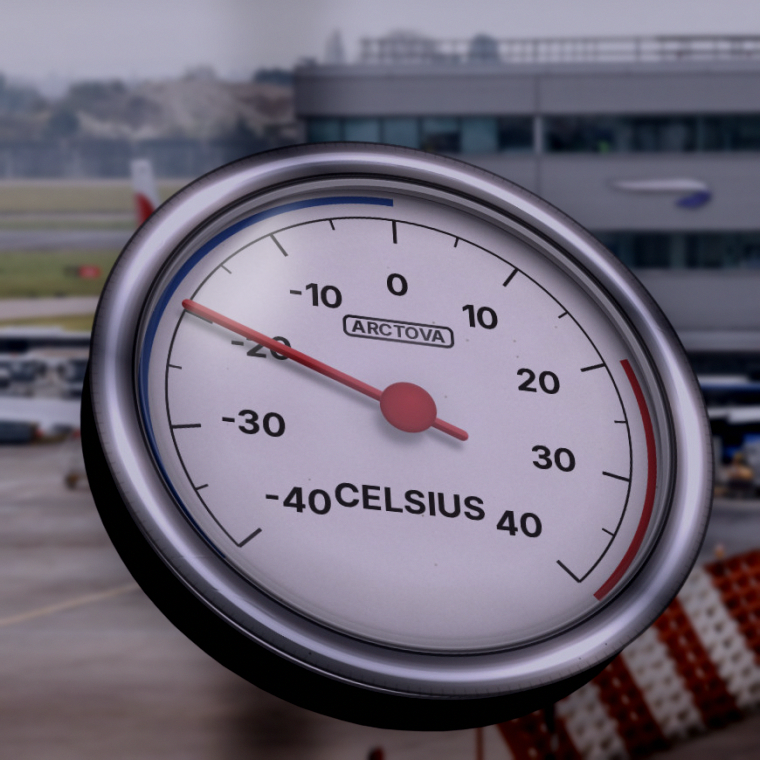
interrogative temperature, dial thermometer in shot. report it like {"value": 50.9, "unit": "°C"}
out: {"value": -20, "unit": "°C"}
